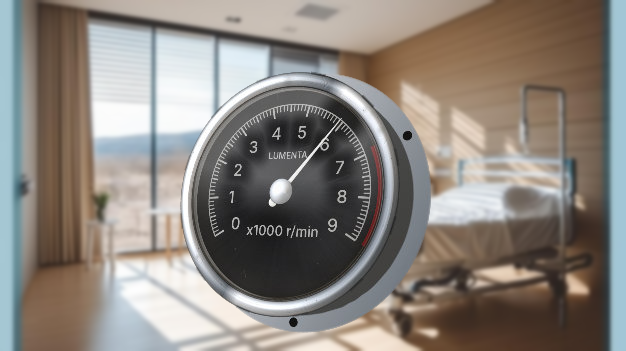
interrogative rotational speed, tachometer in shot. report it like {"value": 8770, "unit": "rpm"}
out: {"value": 6000, "unit": "rpm"}
